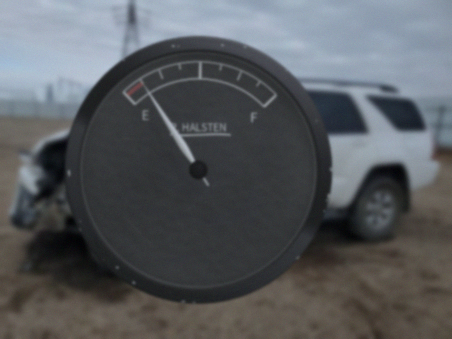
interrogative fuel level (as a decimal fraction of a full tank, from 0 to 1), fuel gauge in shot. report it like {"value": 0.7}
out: {"value": 0.125}
